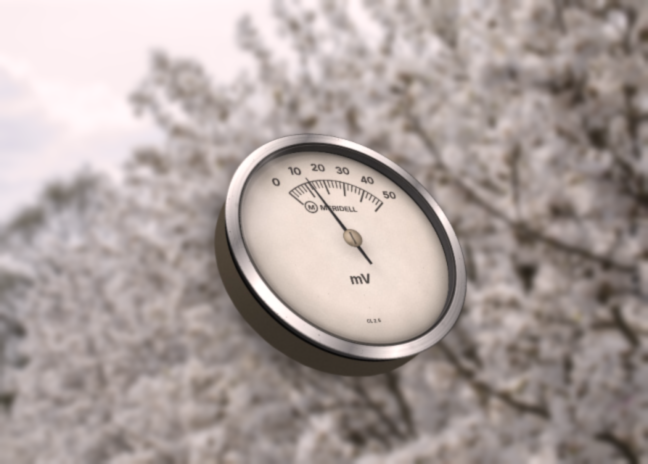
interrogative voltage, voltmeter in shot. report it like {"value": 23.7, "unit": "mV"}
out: {"value": 10, "unit": "mV"}
